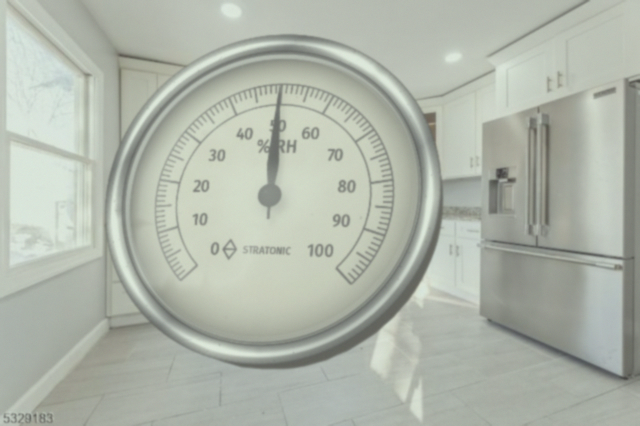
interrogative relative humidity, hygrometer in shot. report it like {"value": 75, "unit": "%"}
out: {"value": 50, "unit": "%"}
